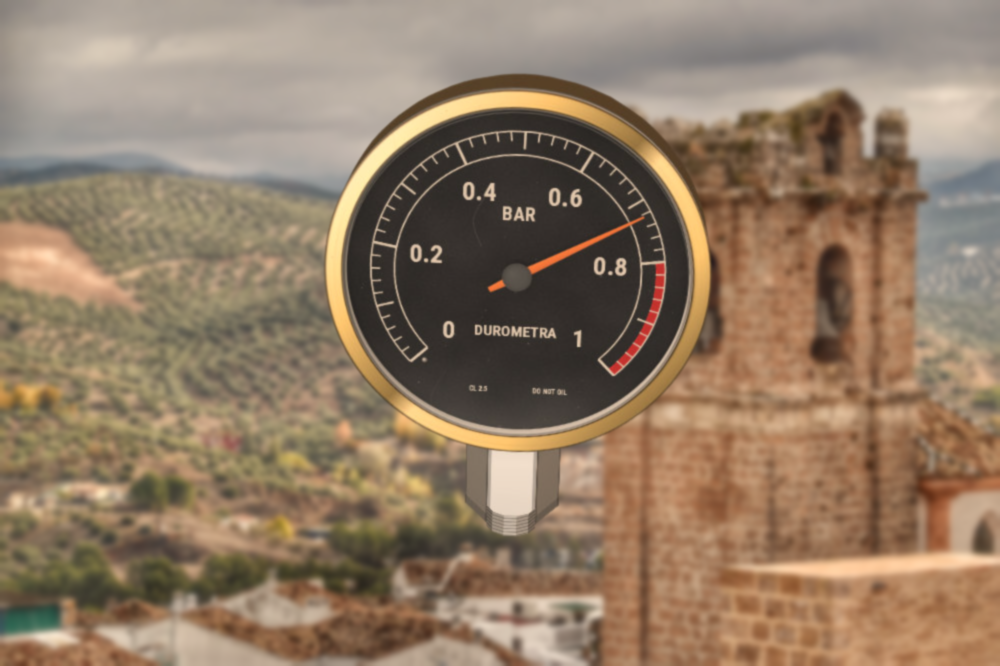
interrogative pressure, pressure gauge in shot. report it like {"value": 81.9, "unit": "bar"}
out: {"value": 0.72, "unit": "bar"}
